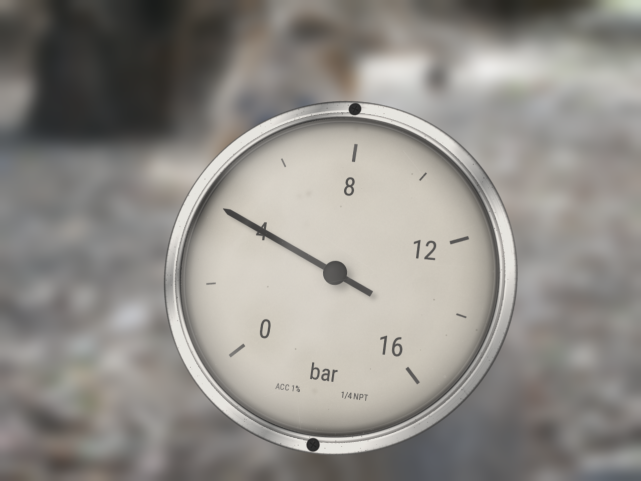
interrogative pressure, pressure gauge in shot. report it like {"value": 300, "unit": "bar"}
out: {"value": 4, "unit": "bar"}
